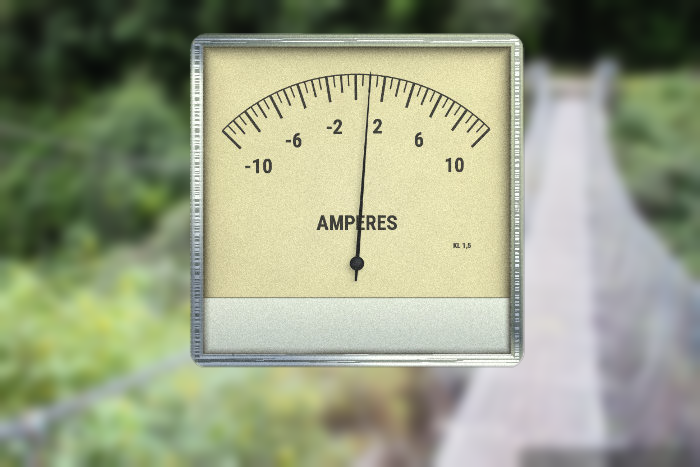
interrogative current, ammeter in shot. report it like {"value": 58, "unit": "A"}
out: {"value": 1, "unit": "A"}
